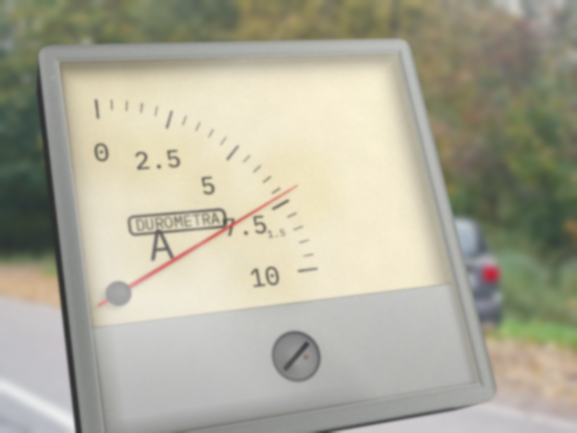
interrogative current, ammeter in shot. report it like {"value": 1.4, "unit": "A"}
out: {"value": 7.25, "unit": "A"}
